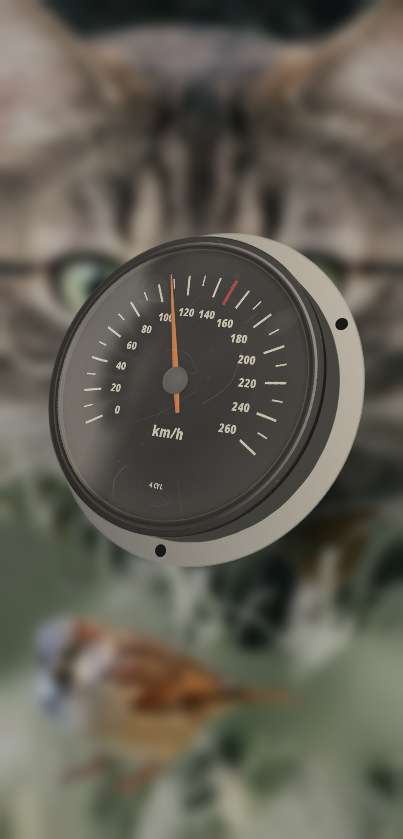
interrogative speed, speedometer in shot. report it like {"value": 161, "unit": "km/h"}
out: {"value": 110, "unit": "km/h"}
